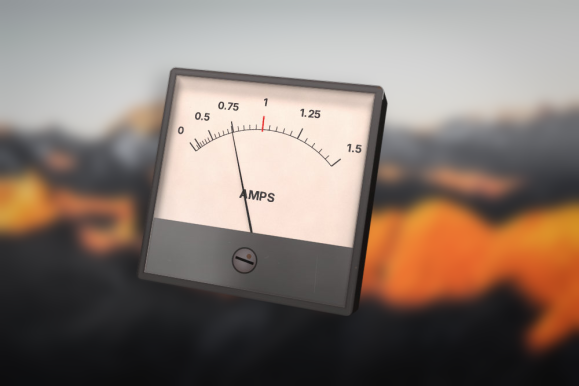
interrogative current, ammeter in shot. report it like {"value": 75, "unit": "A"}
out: {"value": 0.75, "unit": "A"}
